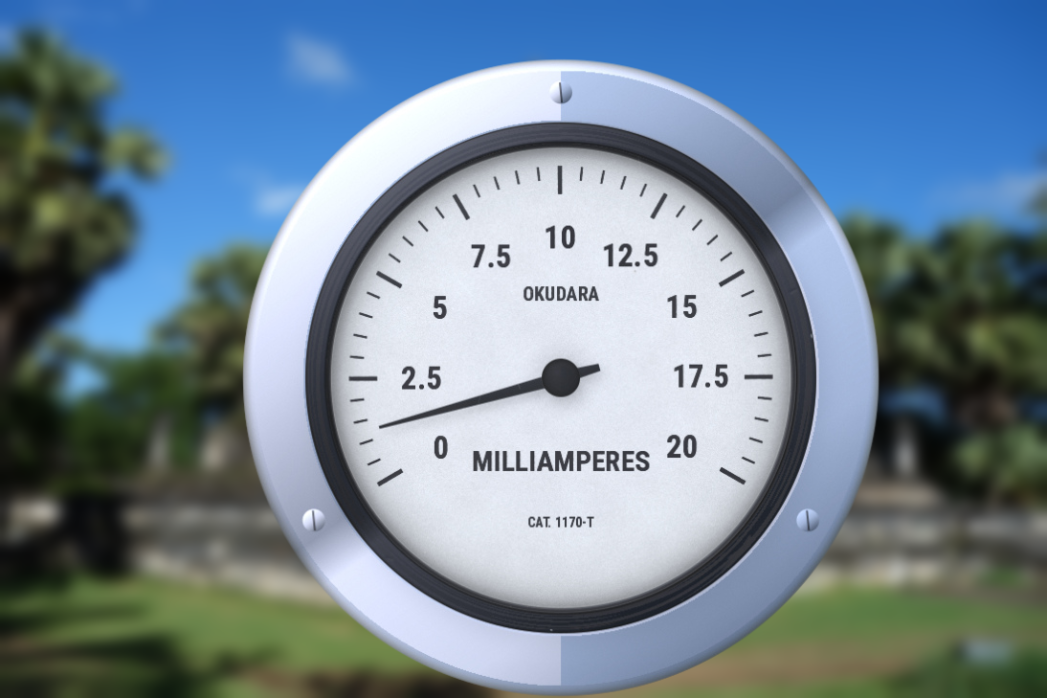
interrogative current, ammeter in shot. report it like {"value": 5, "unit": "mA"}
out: {"value": 1.25, "unit": "mA"}
